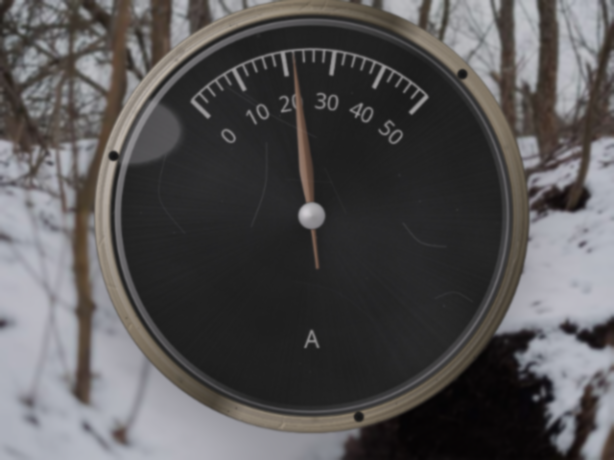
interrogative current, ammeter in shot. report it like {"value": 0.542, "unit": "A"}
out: {"value": 22, "unit": "A"}
